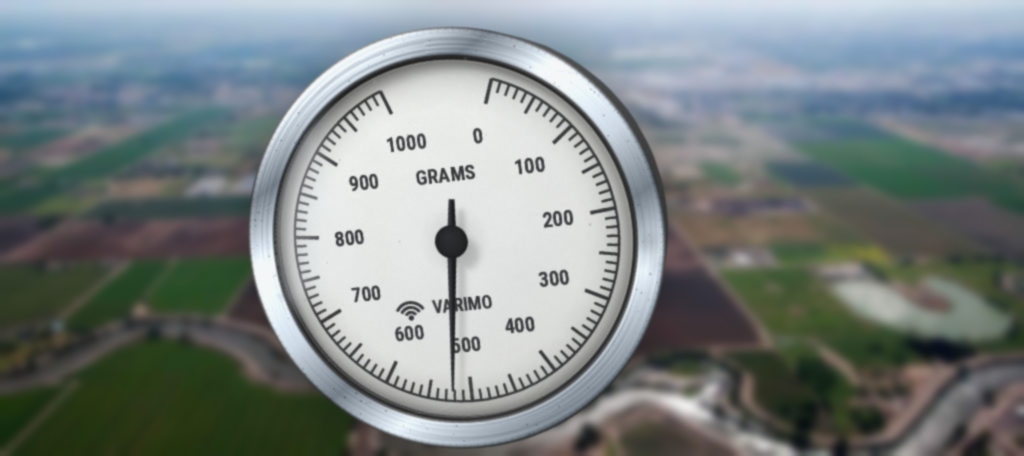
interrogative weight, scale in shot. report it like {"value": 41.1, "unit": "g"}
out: {"value": 520, "unit": "g"}
